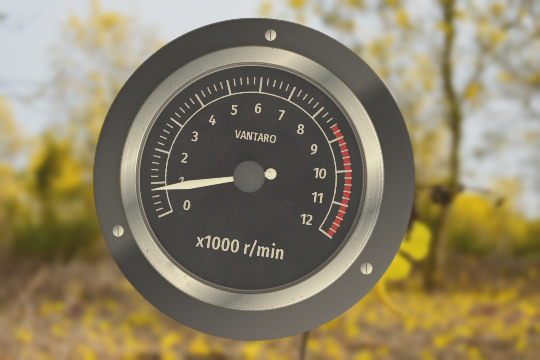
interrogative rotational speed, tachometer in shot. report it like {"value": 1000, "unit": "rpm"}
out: {"value": 800, "unit": "rpm"}
